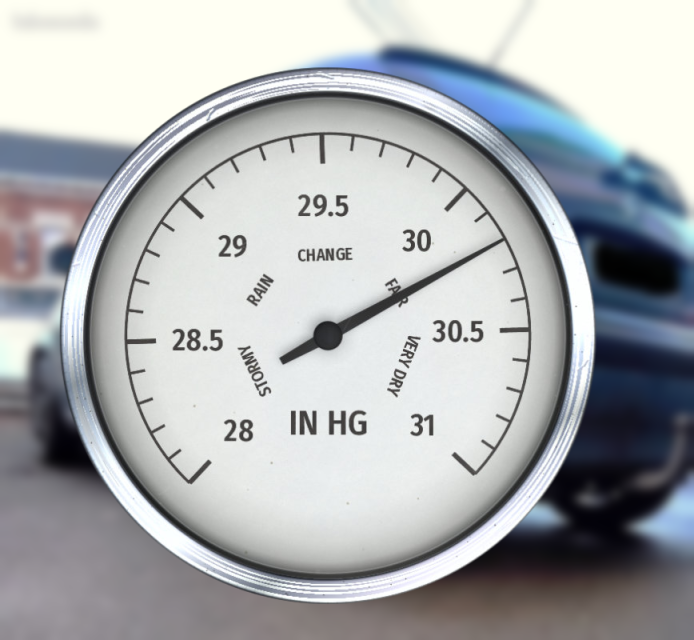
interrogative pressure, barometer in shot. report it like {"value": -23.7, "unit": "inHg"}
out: {"value": 30.2, "unit": "inHg"}
